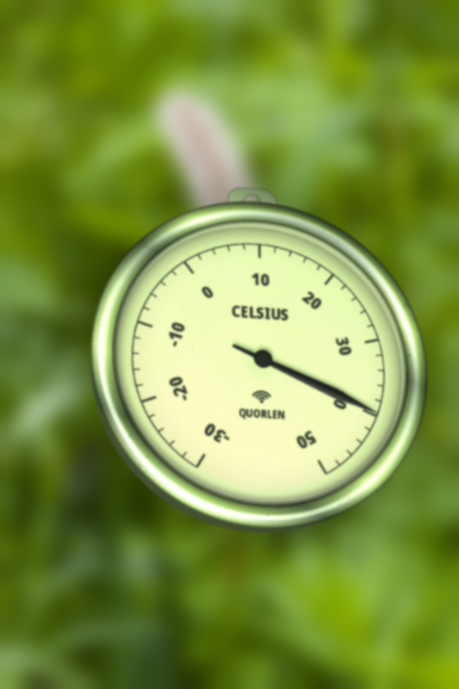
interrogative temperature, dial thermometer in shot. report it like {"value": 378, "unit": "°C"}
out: {"value": 40, "unit": "°C"}
